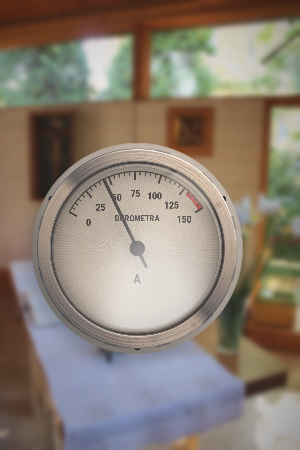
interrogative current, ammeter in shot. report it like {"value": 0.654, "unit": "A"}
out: {"value": 45, "unit": "A"}
